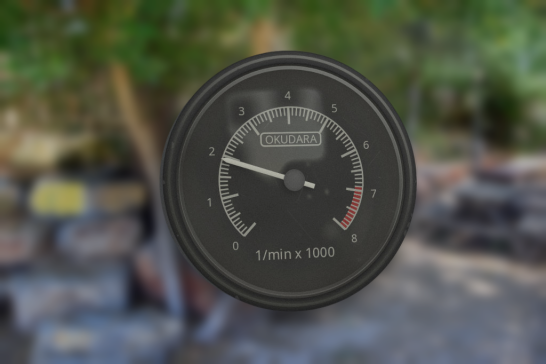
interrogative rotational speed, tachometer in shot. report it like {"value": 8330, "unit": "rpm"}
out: {"value": 1900, "unit": "rpm"}
